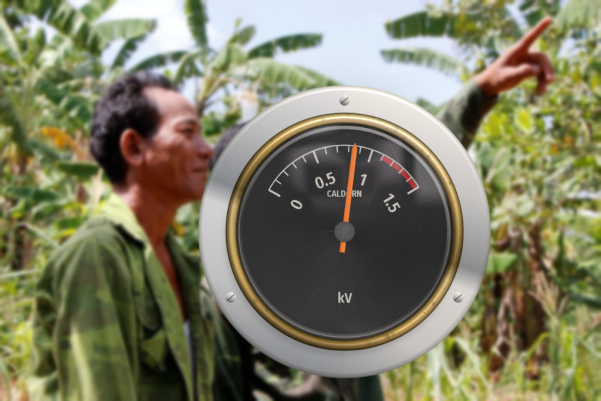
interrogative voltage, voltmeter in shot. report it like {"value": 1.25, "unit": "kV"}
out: {"value": 0.85, "unit": "kV"}
